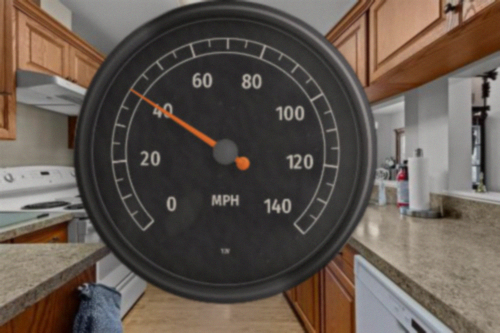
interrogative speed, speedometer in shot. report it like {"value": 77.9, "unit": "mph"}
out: {"value": 40, "unit": "mph"}
